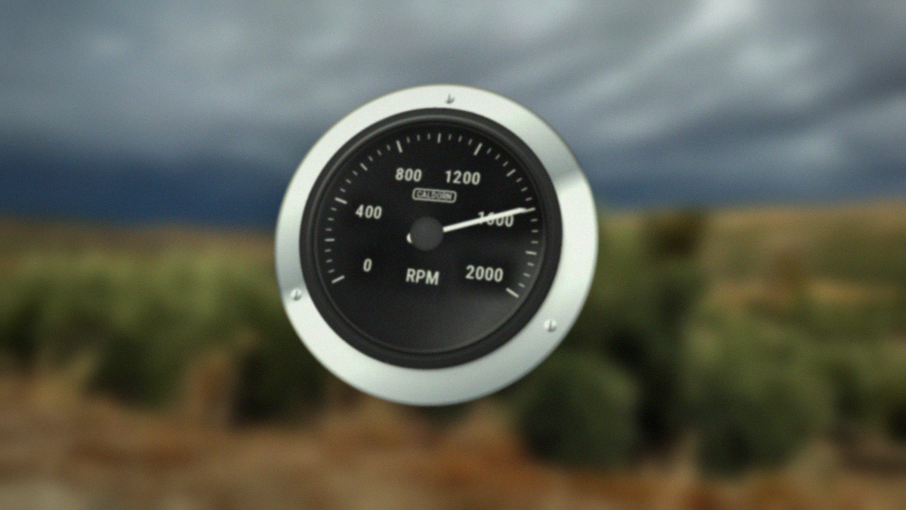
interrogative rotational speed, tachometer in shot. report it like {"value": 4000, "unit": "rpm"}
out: {"value": 1600, "unit": "rpm"}
